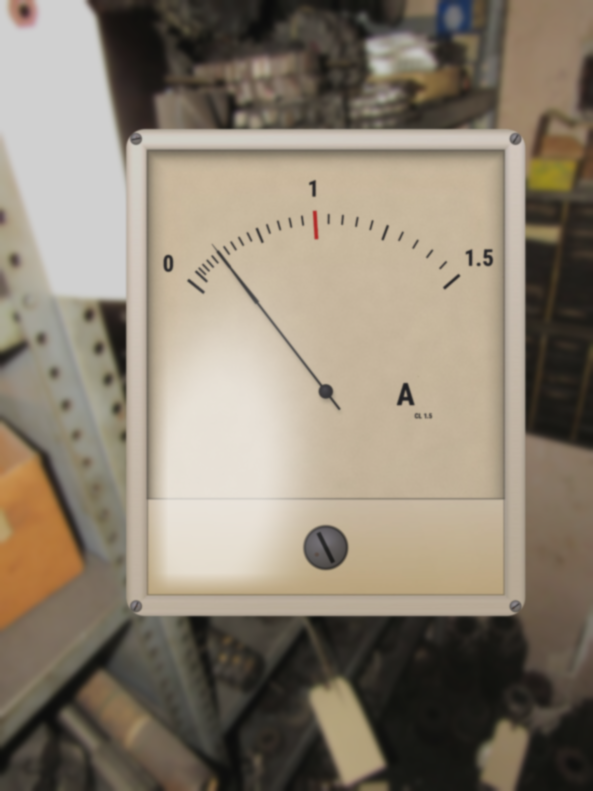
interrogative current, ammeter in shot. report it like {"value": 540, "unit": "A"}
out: {"value": 0.5, "unit": "A"}
